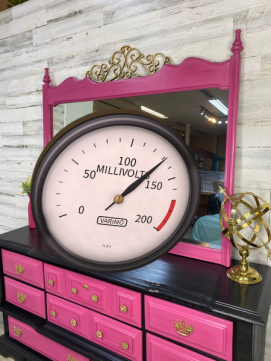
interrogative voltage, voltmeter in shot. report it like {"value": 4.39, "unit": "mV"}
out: {"value": 130, "unit": "mV"}
